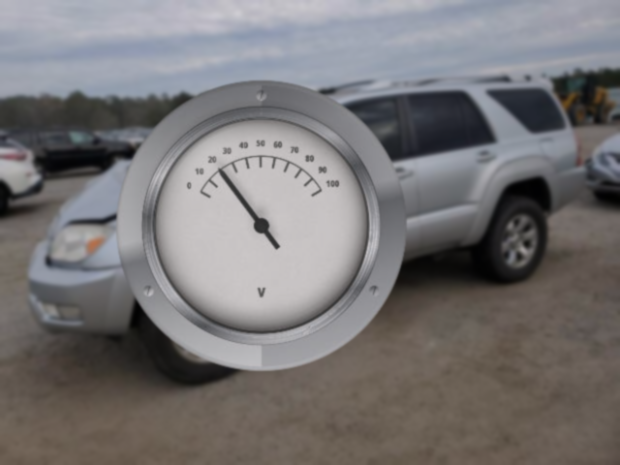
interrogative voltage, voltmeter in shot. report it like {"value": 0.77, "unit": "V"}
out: {"value": 20, "unit": "V"}
